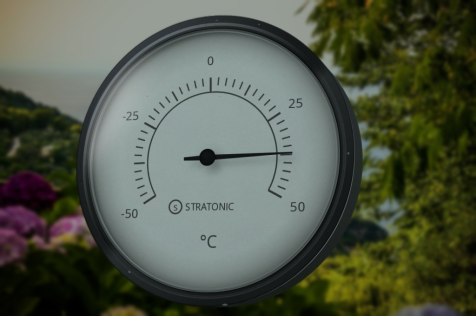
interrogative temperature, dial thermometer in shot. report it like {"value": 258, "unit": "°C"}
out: {"value": 37.5, "unit": "°C"}
